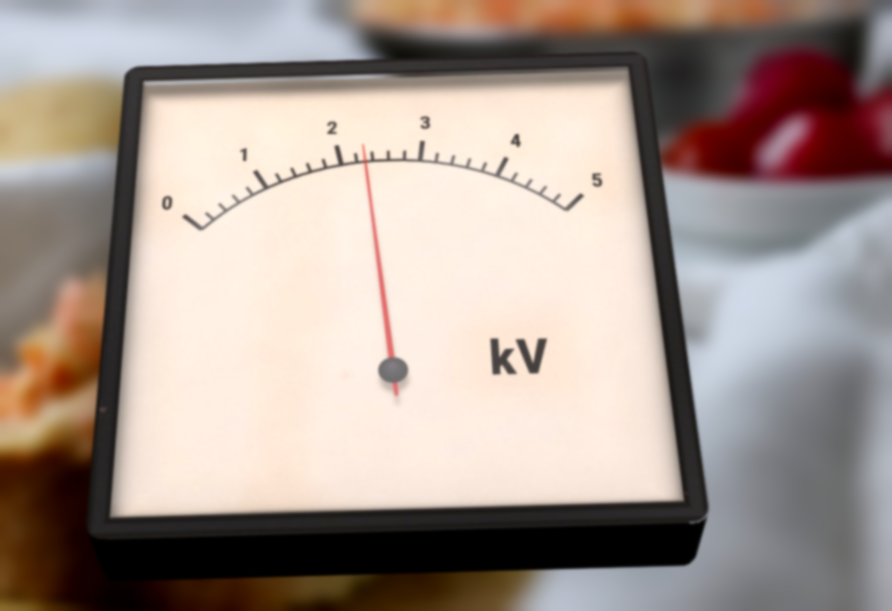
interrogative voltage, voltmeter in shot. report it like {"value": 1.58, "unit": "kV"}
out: {"value": 2.3, "unit": "kV"}
